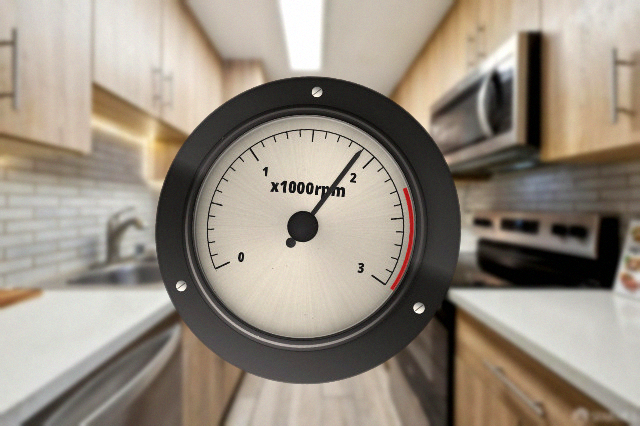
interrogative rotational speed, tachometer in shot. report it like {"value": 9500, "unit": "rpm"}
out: {"value": 1900, "unit": "rpm"}
